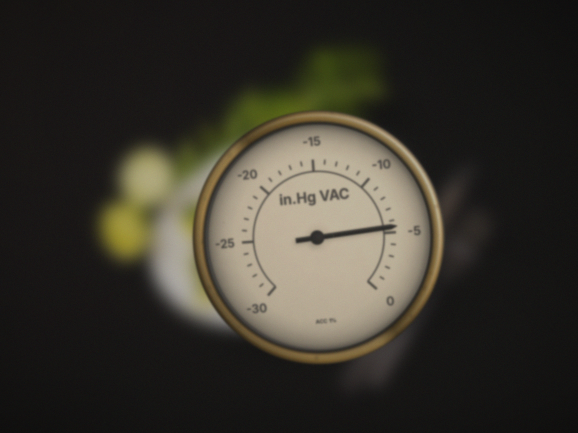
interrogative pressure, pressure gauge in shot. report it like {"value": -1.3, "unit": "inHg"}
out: {"value": -5.5, "unit": "inHg"}
